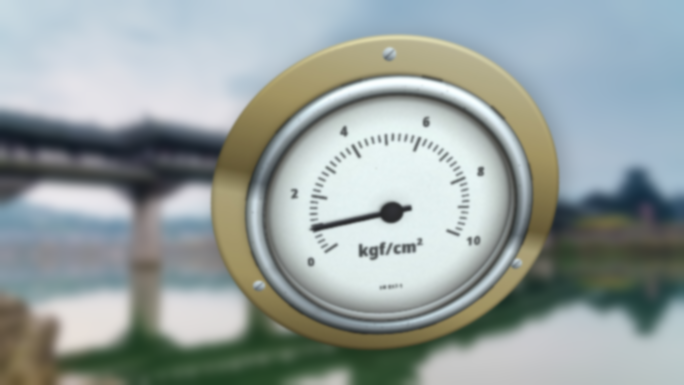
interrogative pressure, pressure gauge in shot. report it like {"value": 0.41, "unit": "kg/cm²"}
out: {"value": 1, "unit": "kg/cm²"}
